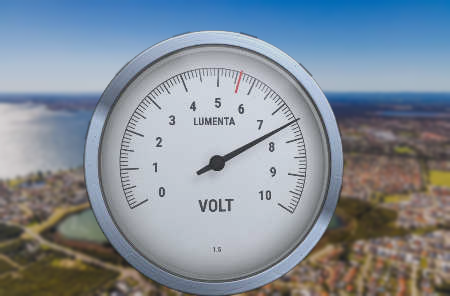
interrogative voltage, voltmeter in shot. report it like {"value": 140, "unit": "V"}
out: {"value": 7.5, "unit": "V"}
